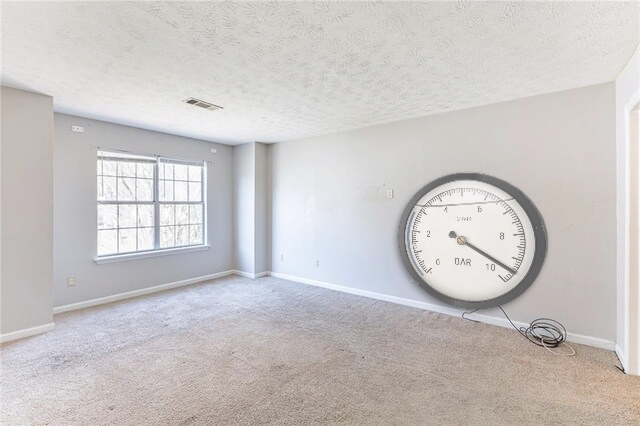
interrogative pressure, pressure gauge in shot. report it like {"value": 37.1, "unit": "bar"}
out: {"value": 9.5, "unit": "bar"}
